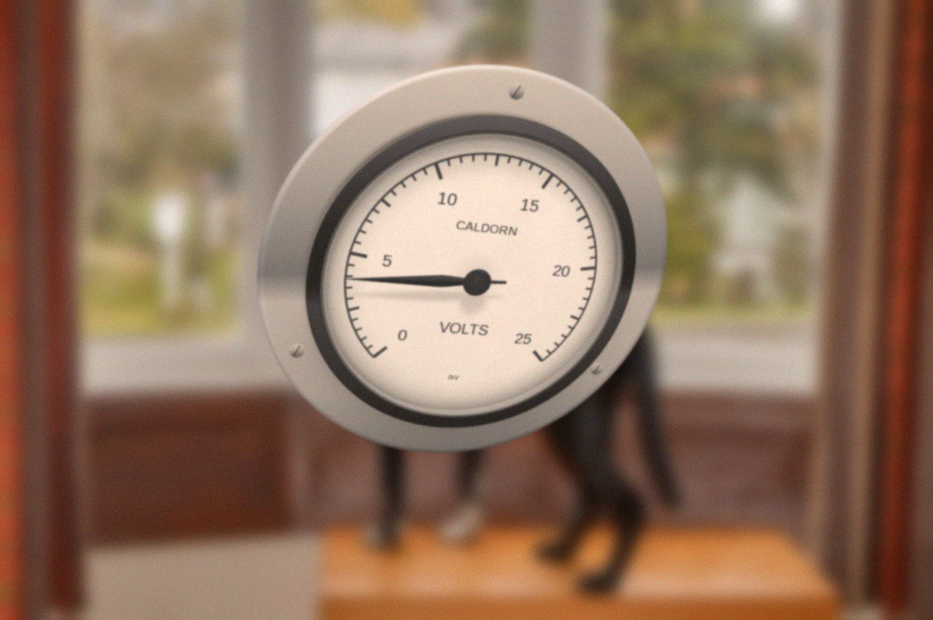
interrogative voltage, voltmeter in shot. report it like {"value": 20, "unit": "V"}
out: {"value": 4, "unit": "V"}
